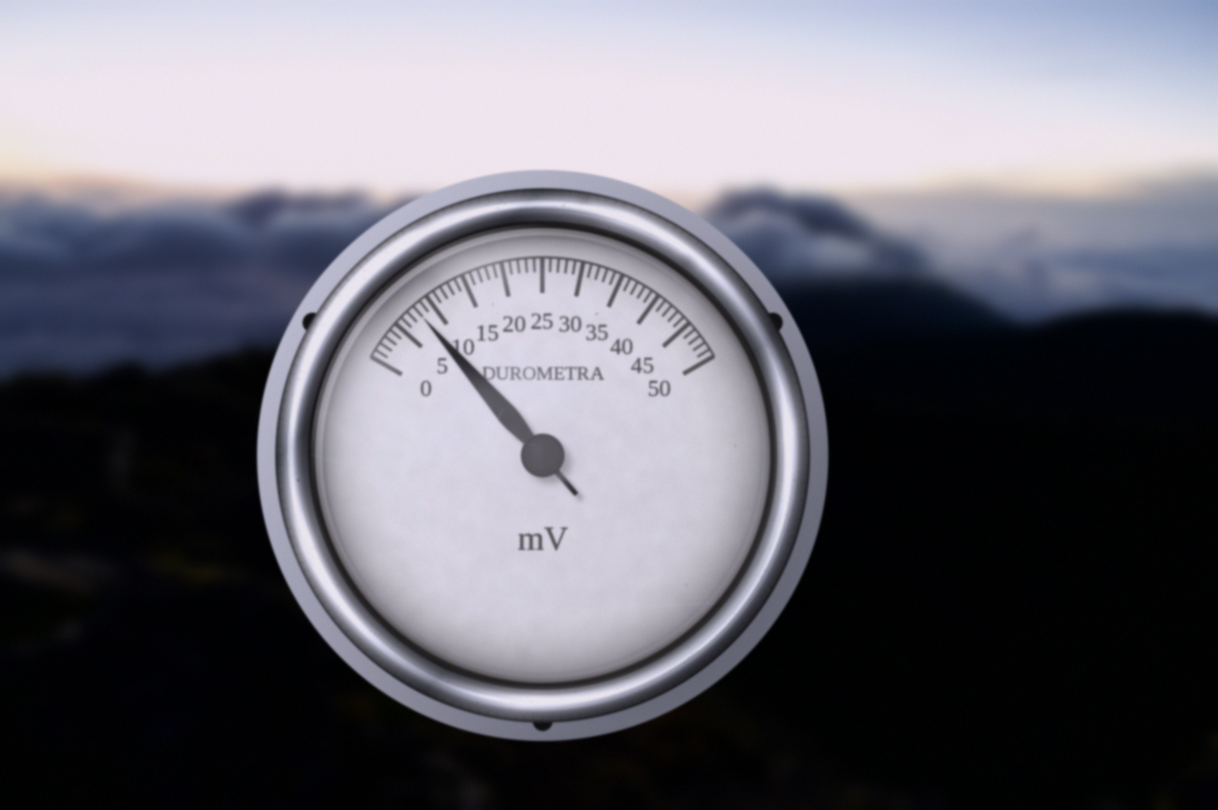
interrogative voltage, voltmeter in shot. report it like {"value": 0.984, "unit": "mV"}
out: {"value": 8, "unit": "mV"}
